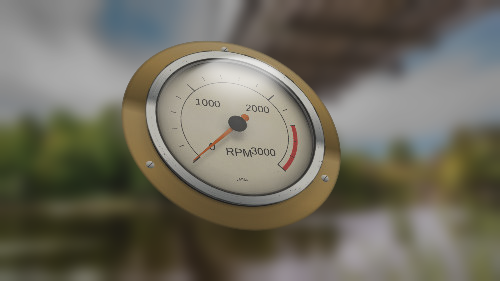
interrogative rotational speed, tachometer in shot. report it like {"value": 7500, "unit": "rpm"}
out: {"value": 0, "unit": "rpm"}
